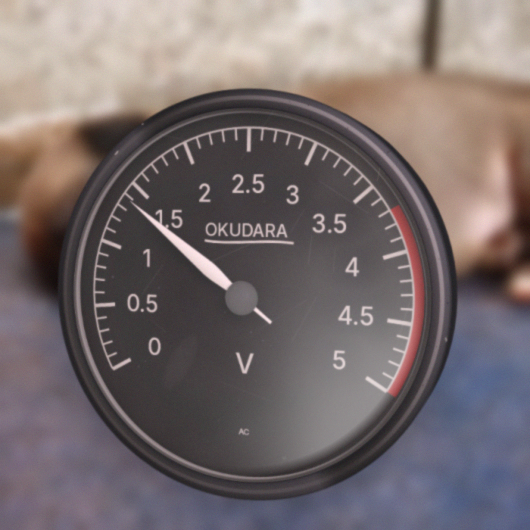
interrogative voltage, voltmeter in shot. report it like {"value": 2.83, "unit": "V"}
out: {"value": 1.4, "unit": "V"}
